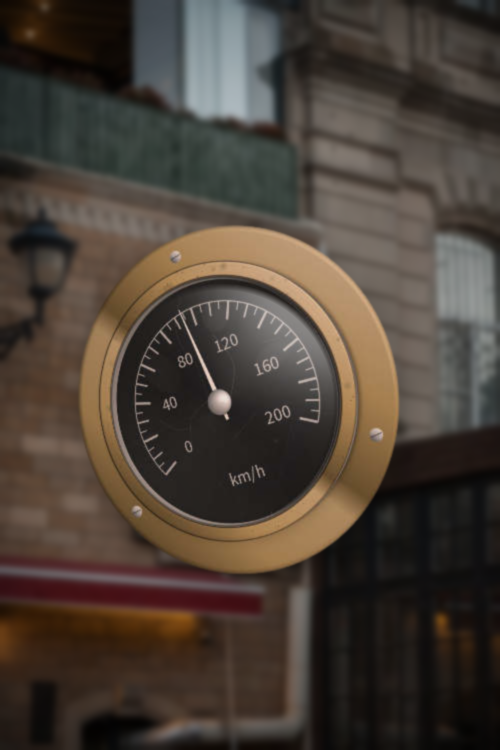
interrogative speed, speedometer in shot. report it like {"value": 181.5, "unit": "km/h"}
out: {"value": 95, "unit": "km/h"}
